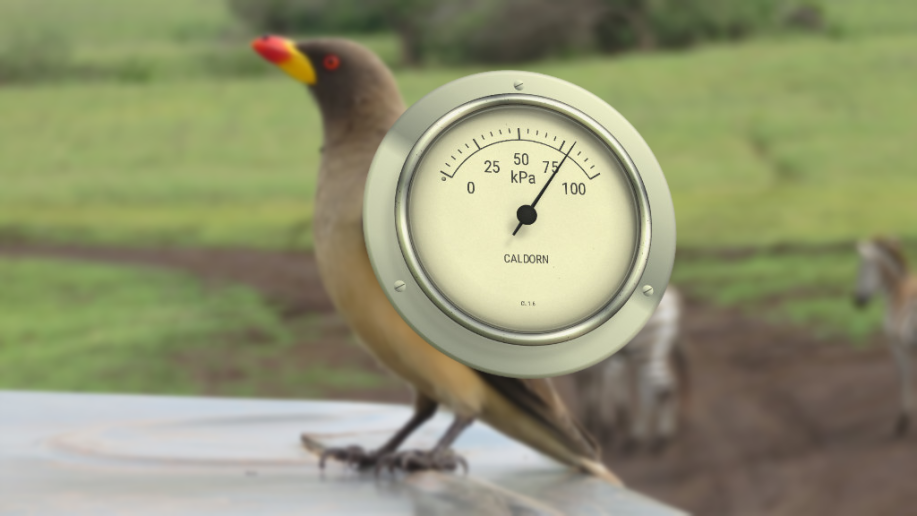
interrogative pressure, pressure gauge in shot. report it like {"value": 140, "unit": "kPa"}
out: {"value": 80, "unit": "kPa"}
